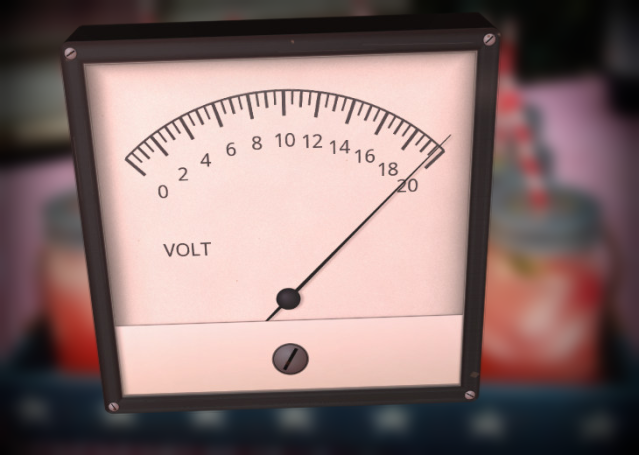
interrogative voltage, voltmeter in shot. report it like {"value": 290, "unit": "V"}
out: {"value": 19.5, "unit": "V"}
